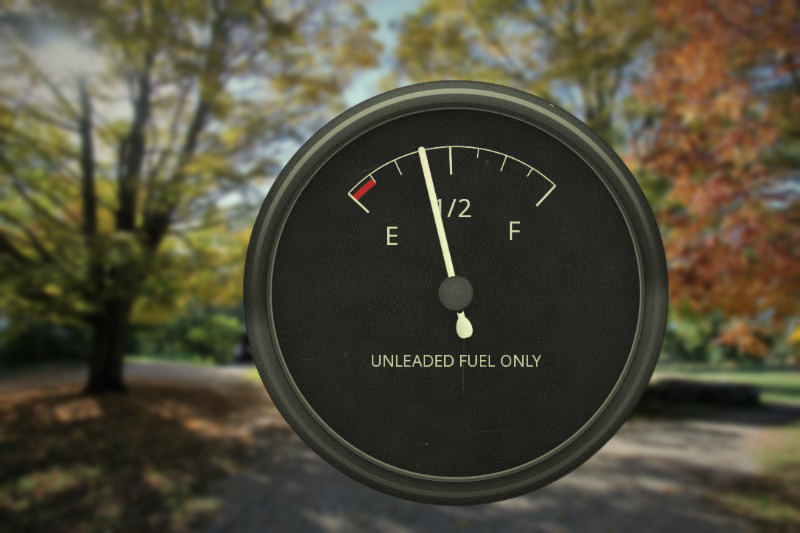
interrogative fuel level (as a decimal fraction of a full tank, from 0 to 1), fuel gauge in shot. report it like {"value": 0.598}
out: {"value": 0.375}
